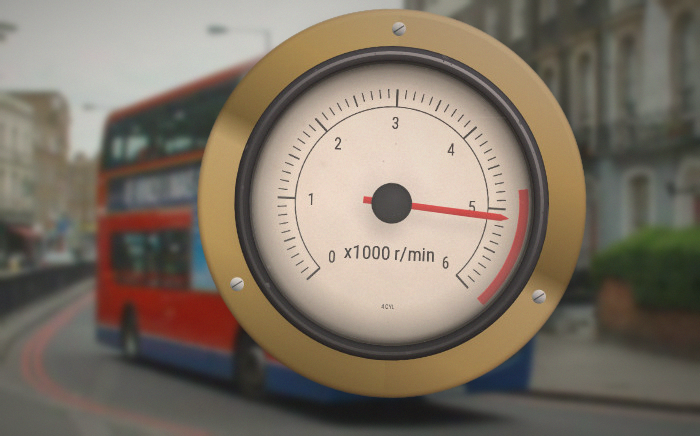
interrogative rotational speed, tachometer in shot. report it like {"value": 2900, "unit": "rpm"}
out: {"value": 5100, "unit": "rpm"}
